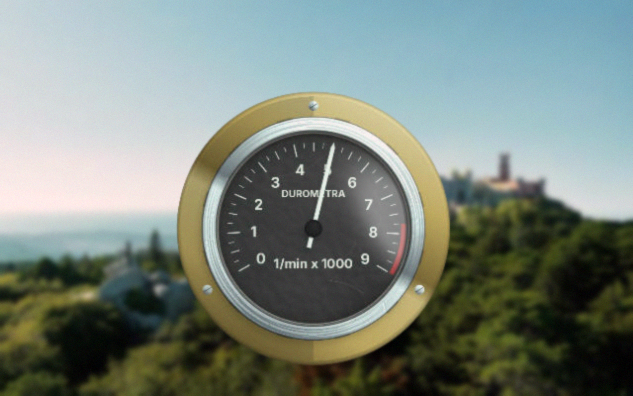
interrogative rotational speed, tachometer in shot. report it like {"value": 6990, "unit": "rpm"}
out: {"value": 5000, "unit": "rpm"}
